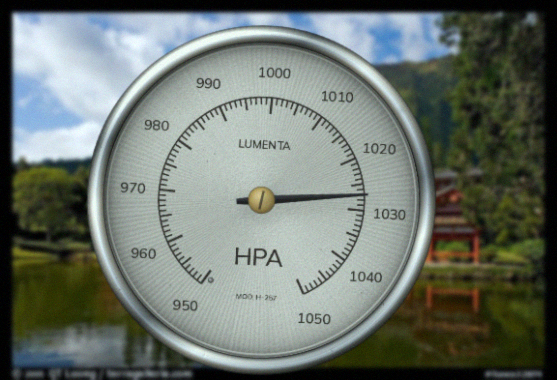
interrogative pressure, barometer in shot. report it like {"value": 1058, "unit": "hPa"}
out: {"value": 1027, "unit": "hPa"}
